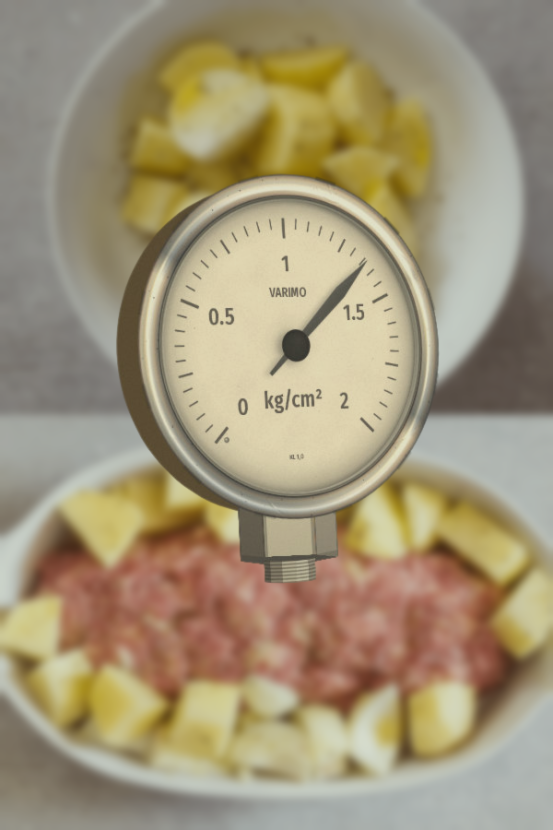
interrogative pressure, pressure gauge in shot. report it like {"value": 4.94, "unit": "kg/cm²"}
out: {"value": 1.35, "unit": "kg/cm²"}
